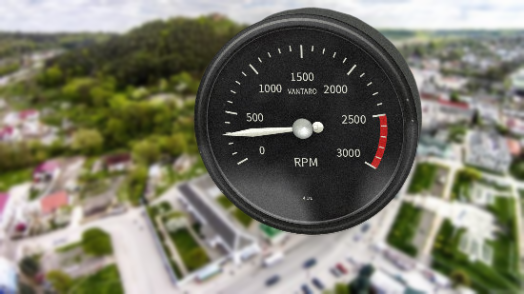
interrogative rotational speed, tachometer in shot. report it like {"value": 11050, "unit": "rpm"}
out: {"value": 300, "unit": "rpm"}
